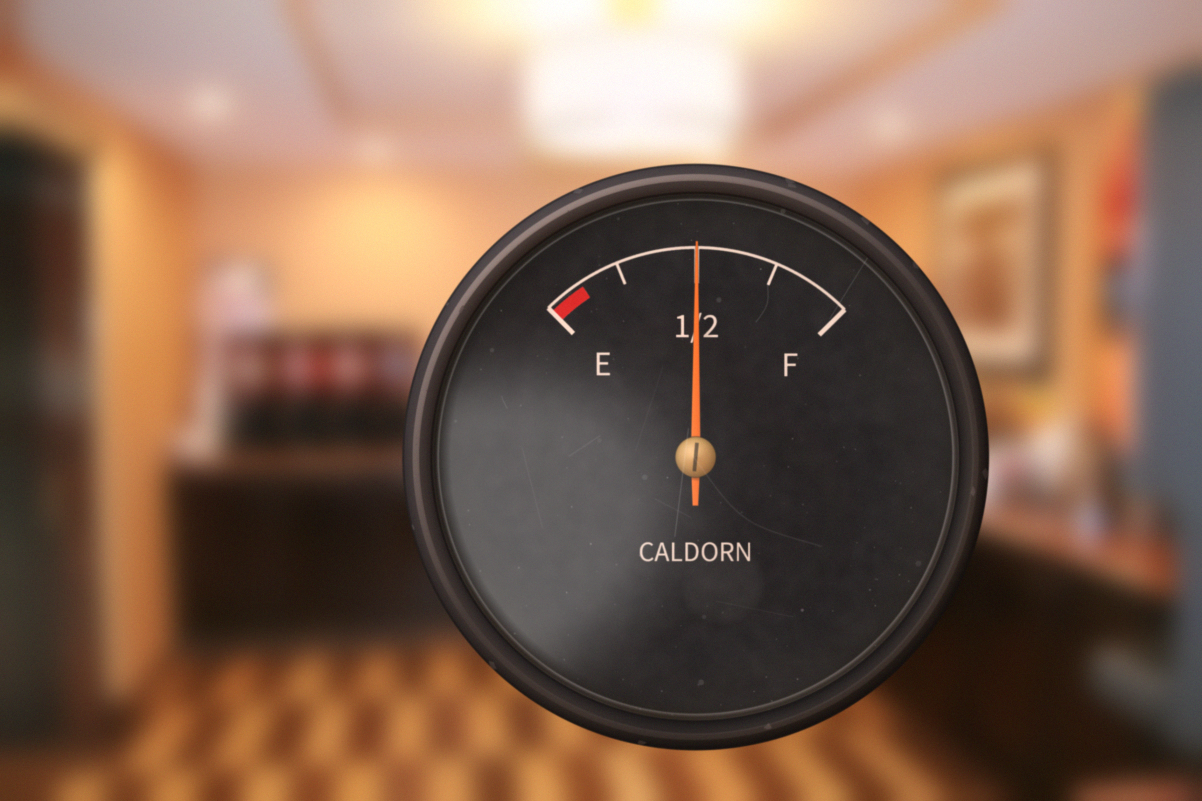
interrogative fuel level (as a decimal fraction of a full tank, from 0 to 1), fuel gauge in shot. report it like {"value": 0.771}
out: {"value": 0.5}
